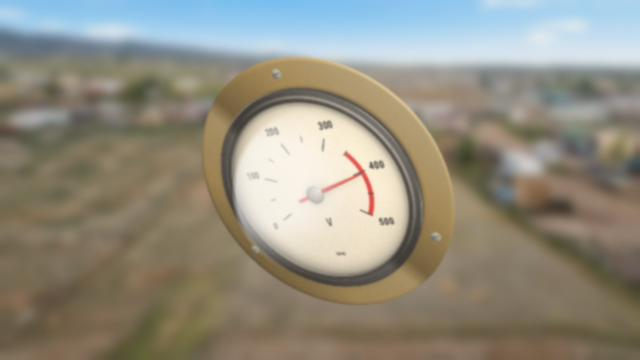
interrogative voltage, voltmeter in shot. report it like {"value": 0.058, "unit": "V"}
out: {"value": 400, "unit": "V"}
